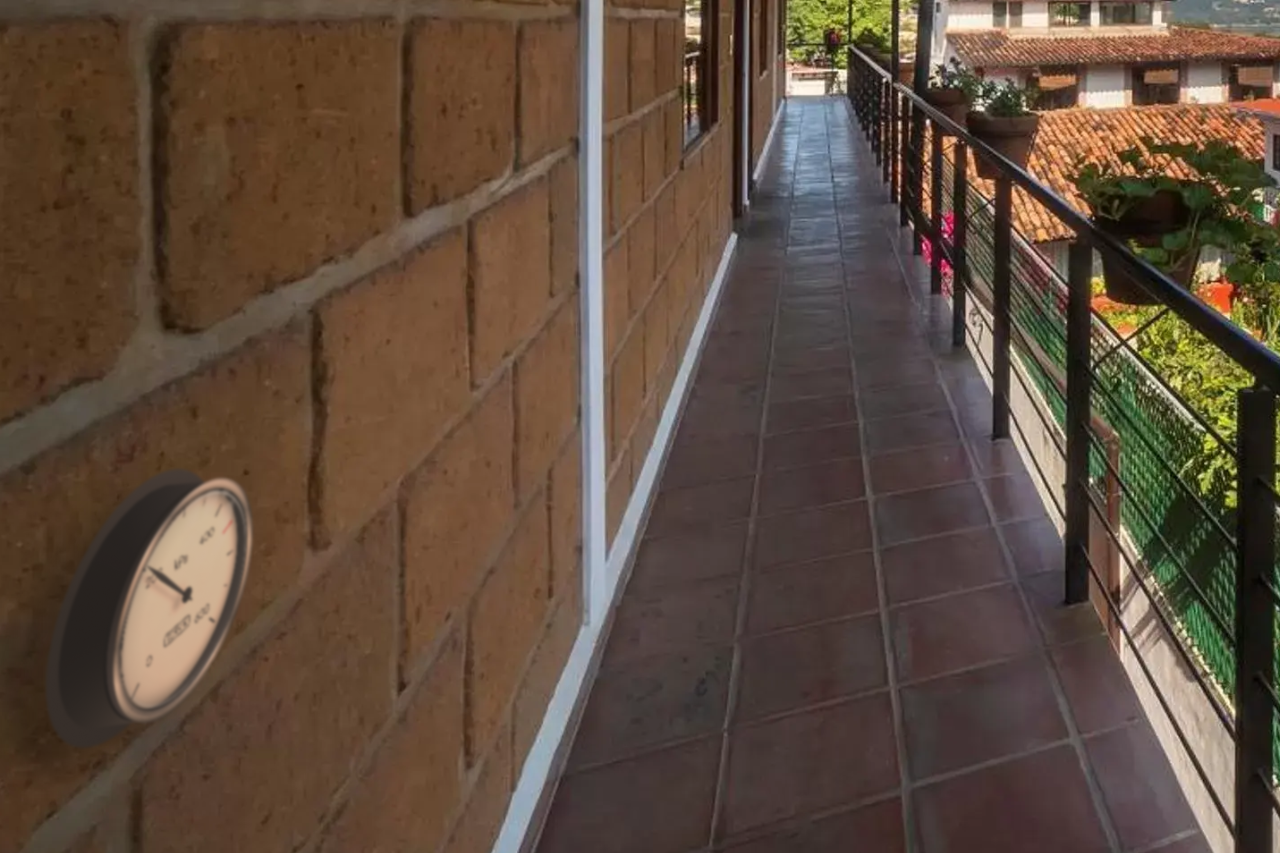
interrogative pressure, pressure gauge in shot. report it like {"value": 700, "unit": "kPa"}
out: {"value": 200, "unit": "kPa"}
